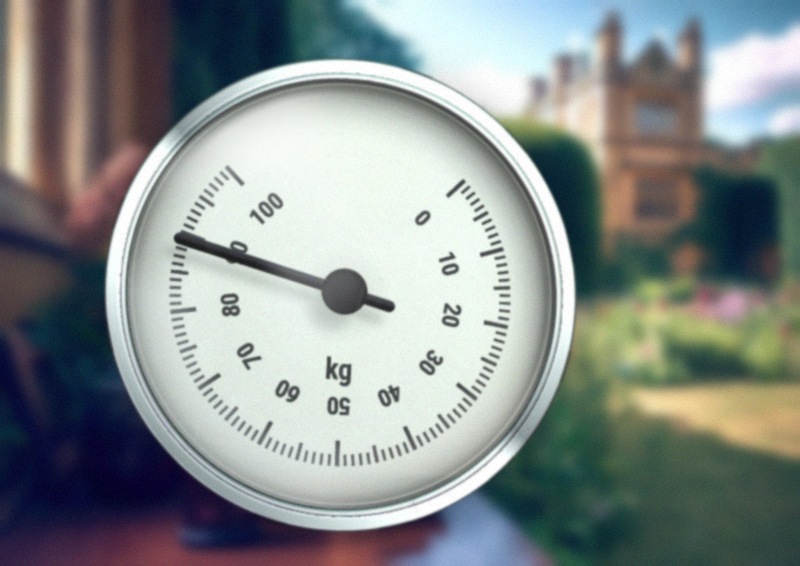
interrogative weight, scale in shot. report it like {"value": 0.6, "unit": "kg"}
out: {"value": 89, "unit": "kg"}
